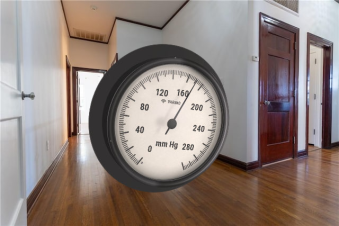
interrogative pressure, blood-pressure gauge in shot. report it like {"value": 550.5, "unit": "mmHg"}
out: {"value": 170, "unit": "mmHg"}
